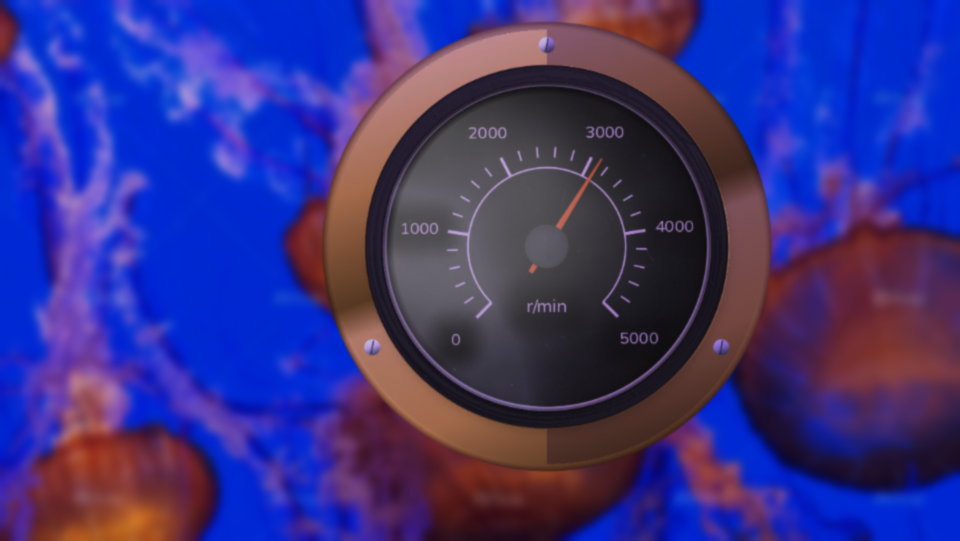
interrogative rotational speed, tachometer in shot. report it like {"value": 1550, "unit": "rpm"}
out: {"value": 3100, "unit": "rpm"}
